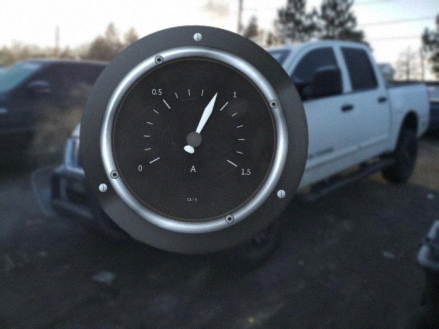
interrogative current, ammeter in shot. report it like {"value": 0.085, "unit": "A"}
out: {"value": 0.9, "unit": "A"}
